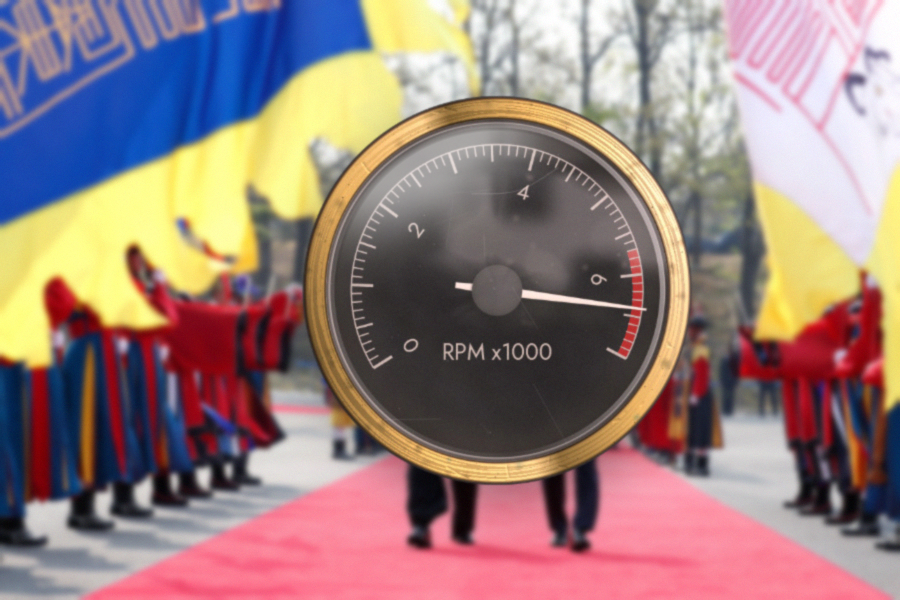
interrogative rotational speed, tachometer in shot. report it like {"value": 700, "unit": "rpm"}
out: {"value": 6400, "unit": "rpm"}
